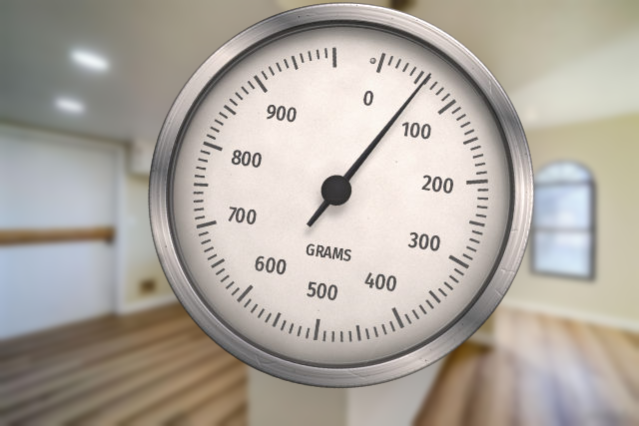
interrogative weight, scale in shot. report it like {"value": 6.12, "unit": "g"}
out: {"value": 60, "unit": "g"}
